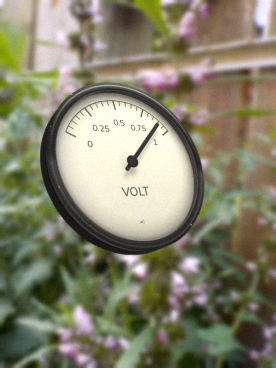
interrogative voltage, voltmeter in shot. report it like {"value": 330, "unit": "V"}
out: {"value": 0.9, "unit": "V"}
